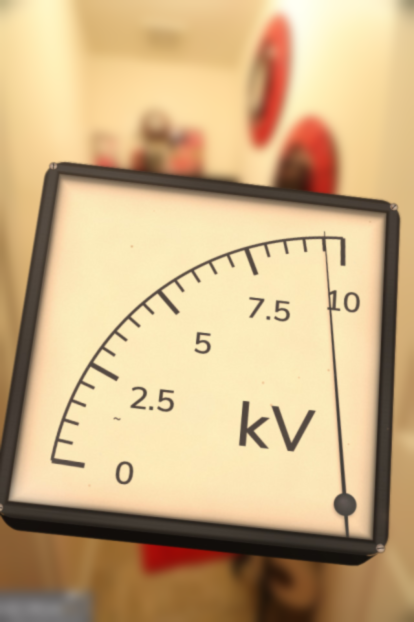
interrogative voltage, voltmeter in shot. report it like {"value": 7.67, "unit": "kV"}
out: {"value": 9.5, "unit": "kV"}
